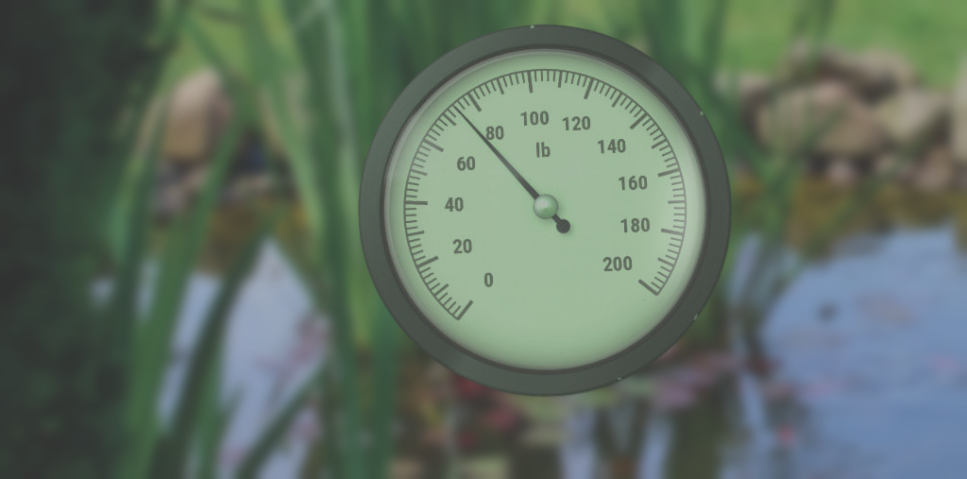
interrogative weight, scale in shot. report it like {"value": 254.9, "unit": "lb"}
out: {"value": 74, "unit": "lb"}
